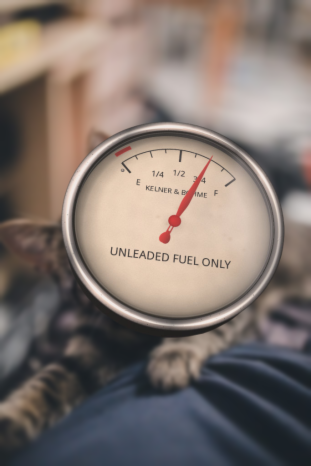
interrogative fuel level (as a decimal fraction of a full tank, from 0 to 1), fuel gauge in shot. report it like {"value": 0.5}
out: {"value": 0.75}
